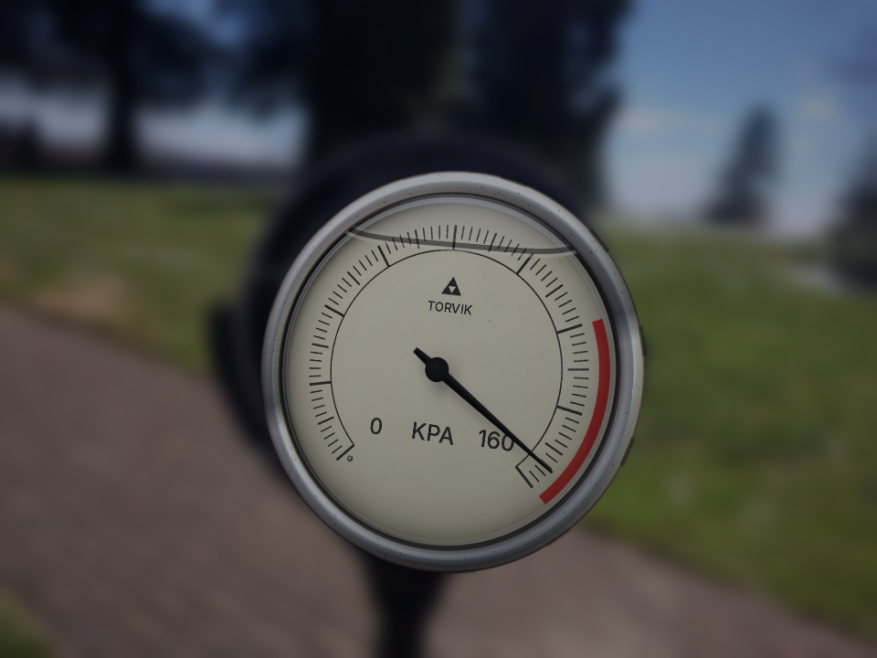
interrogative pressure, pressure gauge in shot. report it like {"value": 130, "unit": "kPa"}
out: {"value": 154, "unit": "kPa"}
